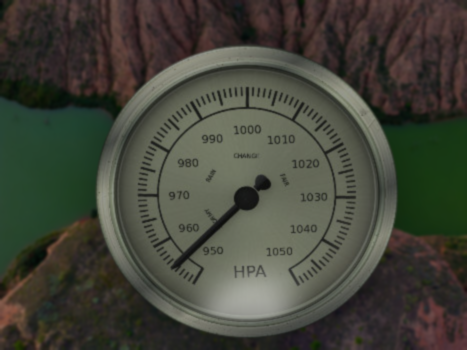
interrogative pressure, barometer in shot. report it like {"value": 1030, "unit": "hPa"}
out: {"value": 955, "unit": "hPa"}
